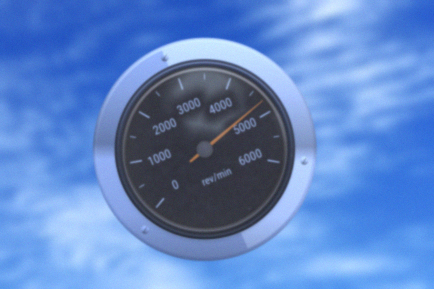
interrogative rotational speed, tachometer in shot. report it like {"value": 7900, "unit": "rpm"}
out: {"value": 4750, "unit": "rpm"}
